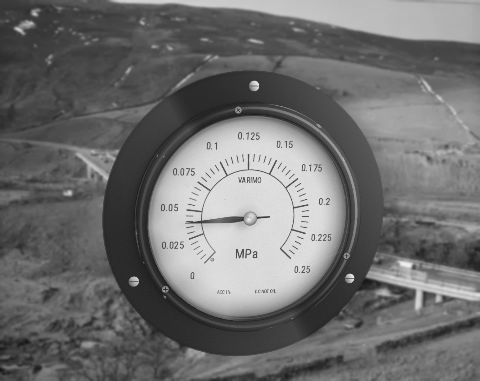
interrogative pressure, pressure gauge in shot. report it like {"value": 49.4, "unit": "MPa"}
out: {"value": 0.04, "unit": "MPa"}
